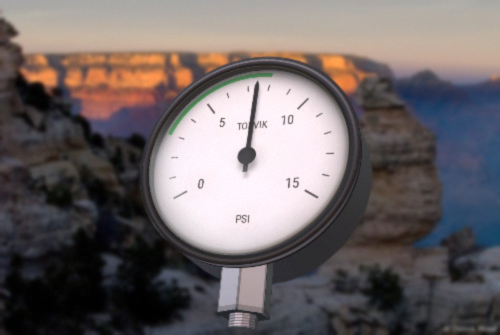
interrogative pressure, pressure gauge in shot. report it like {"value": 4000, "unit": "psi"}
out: {"value": 7.5, "unit": "psi"}
